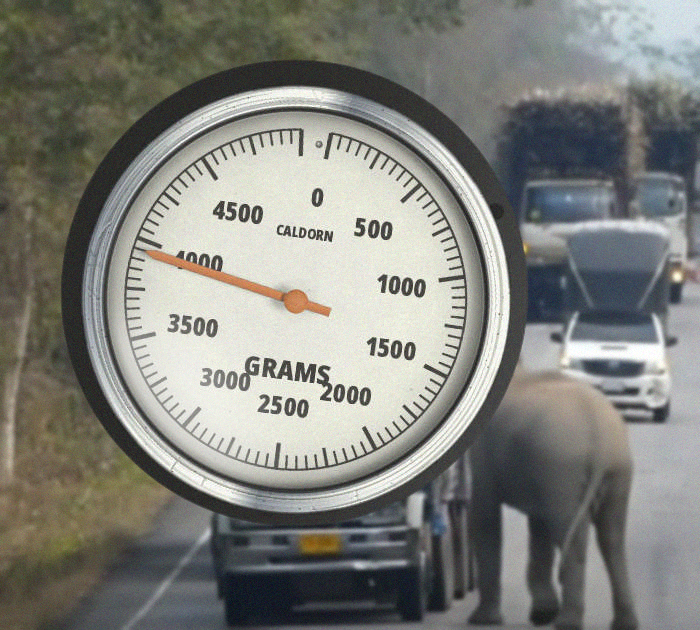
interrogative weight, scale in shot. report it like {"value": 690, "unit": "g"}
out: {"value": 3950, "unit": "g"}
